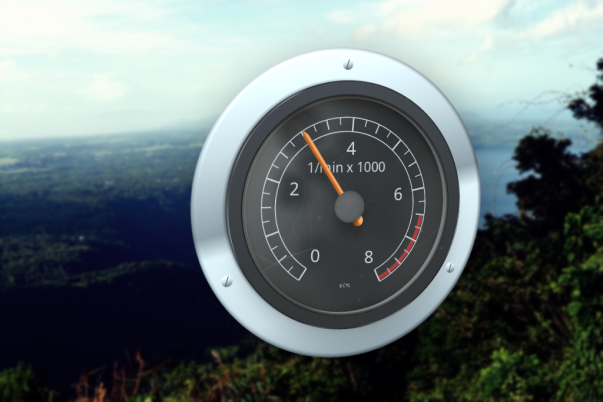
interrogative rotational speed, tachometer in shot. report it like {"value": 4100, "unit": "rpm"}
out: {"value": 3000, "unit": "rpm"}
